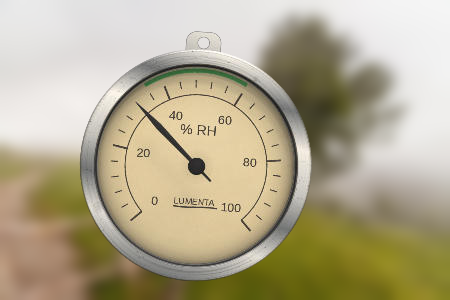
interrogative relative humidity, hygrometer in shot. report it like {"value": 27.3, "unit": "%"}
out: {"value": 32, "unit": "%"}
